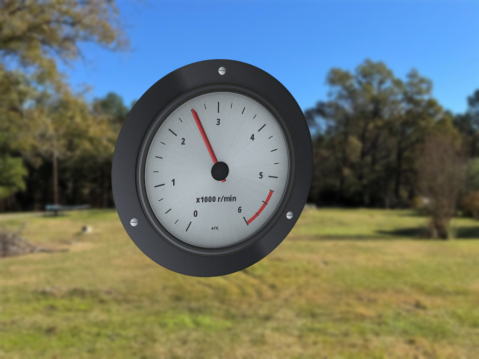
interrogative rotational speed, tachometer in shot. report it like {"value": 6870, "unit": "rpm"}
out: {"value": 2500, "unit": "rpm"}
